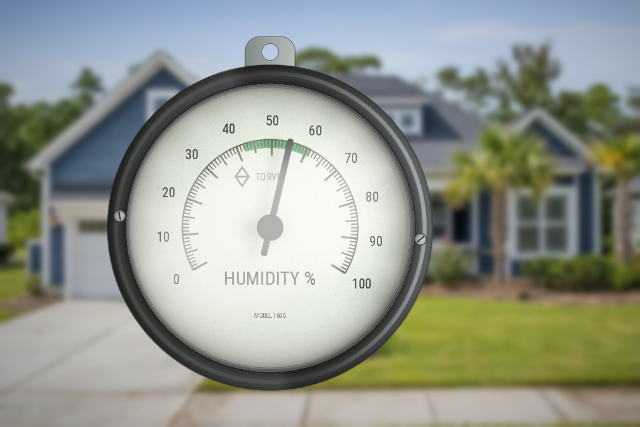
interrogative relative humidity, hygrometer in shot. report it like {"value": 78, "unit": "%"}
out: {"value": 55, "unit": "%"}
